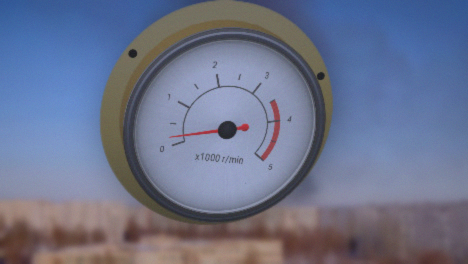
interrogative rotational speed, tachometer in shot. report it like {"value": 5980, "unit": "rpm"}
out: {"value": 250, "unit": "rpm"}
